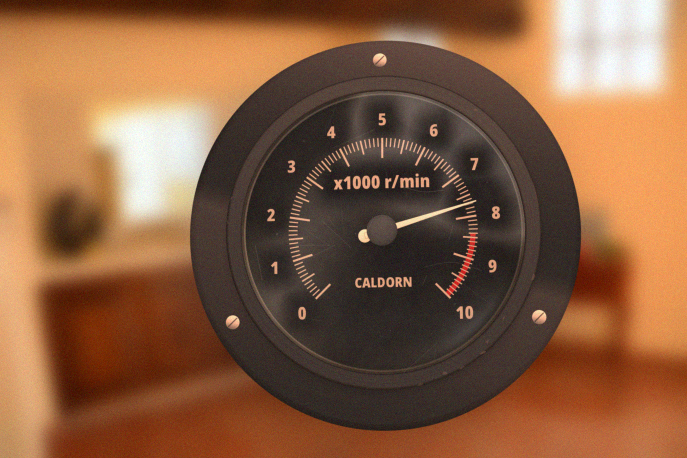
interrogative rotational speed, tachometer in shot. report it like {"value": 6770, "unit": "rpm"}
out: {"value": 7700, "unit": "rpm"}
